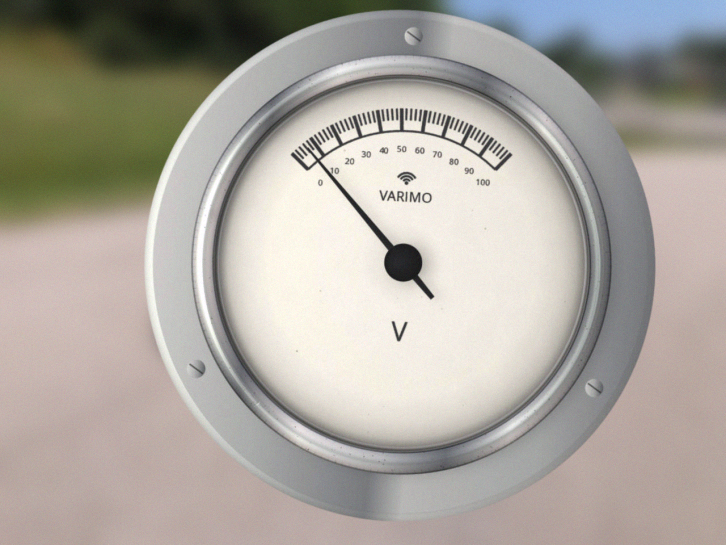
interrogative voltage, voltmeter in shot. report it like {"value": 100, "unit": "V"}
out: {"value": 6, "unit": "V"}
